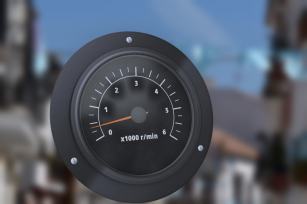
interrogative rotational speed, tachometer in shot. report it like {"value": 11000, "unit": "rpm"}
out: {"value": 375, "unit": "rpm"}
